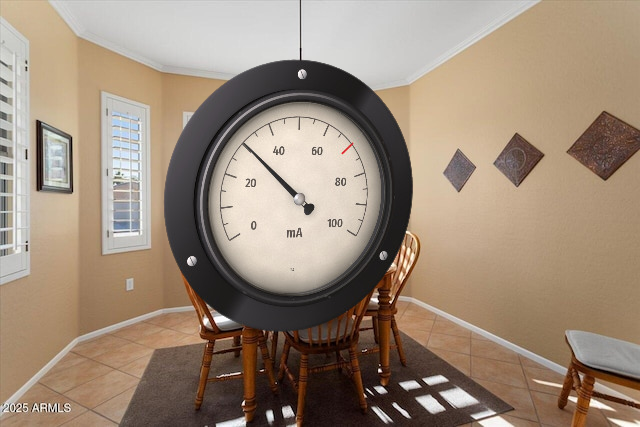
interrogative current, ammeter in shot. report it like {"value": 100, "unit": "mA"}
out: {"value": 30, "unit": "mA"}
